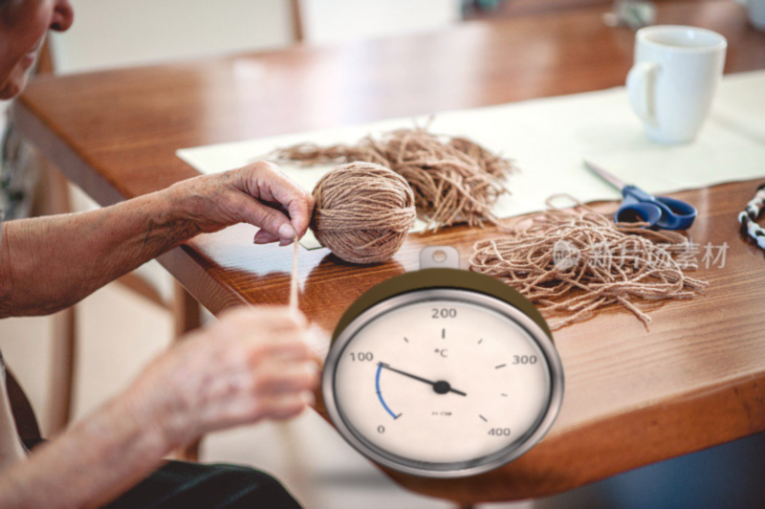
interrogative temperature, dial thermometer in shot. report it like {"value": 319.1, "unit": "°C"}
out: {"value": 100, "unit": "°C"}
